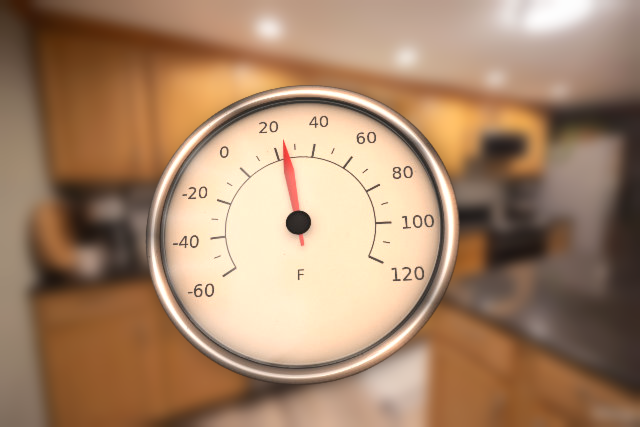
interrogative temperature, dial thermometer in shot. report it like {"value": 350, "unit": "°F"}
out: {"value": 25, "unit": "°F"}
